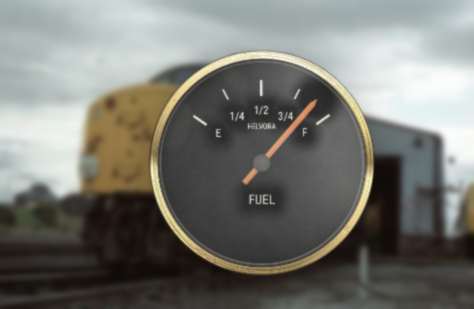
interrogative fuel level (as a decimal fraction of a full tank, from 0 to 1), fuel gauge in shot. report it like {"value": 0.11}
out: {"value": 0.875}
